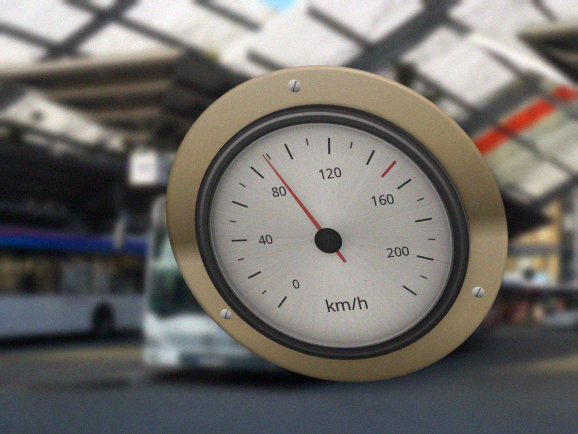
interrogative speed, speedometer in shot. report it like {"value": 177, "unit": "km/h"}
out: {"value": 90, "unit": "km/h"}
